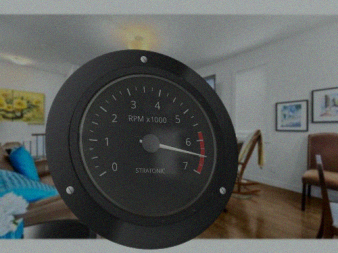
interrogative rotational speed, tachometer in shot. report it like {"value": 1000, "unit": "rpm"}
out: {"value": 6500, "unit": "rpm"}
